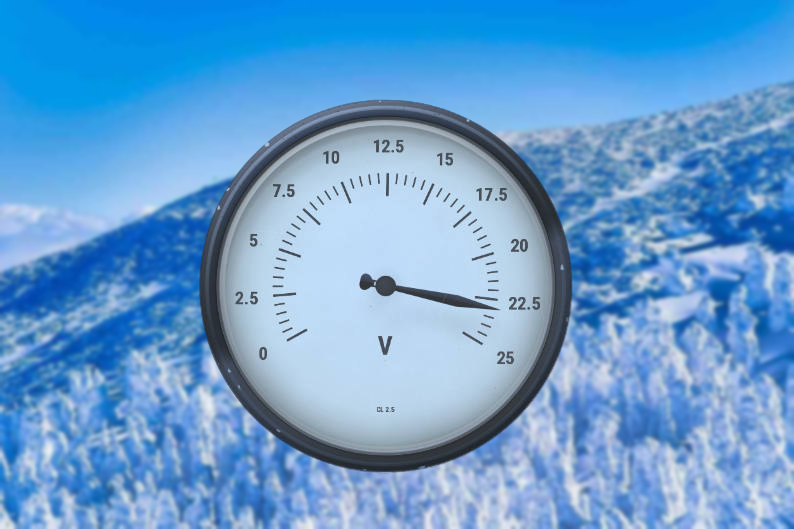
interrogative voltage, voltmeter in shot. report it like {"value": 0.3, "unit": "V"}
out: {"value": 23, "unit": "V"}
